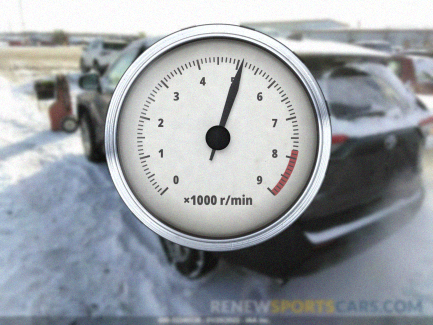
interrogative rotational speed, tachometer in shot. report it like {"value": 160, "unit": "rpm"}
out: {"value": 5100, "unit": "rpm"}
